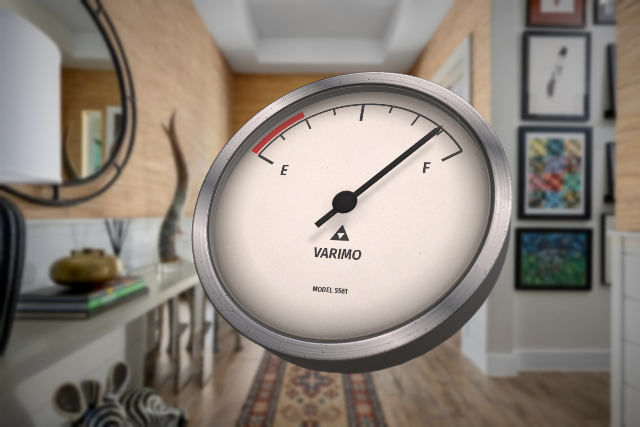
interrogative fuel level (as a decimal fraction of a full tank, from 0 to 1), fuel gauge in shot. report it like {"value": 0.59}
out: {"value": 0.875}
